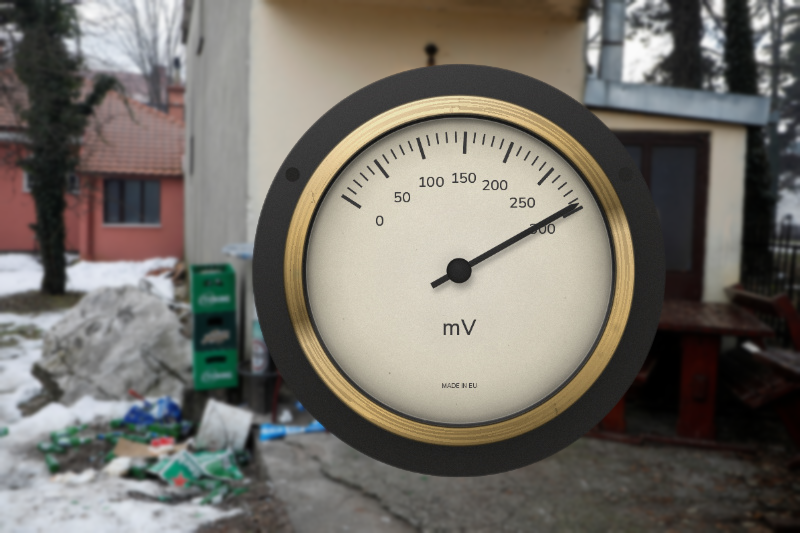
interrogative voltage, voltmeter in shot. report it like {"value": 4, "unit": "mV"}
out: {"value": 295, "unit": "mV"}
